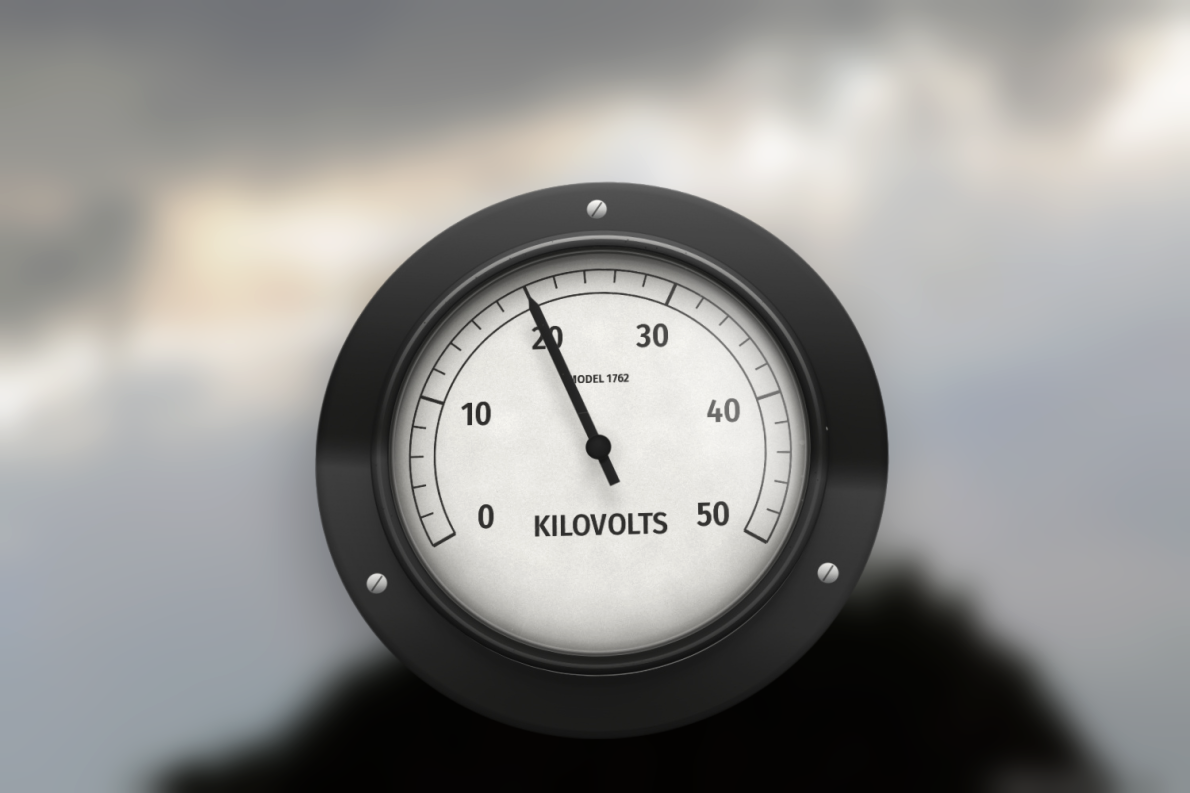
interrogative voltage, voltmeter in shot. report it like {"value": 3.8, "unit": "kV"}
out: {"value": 20, "unit": "kV"}
